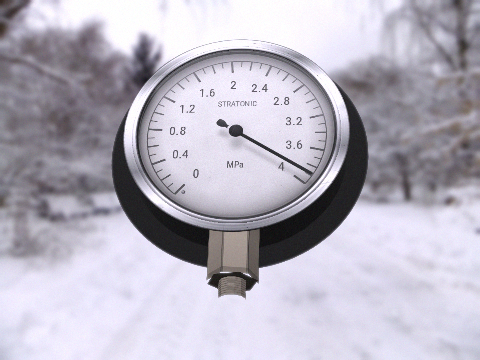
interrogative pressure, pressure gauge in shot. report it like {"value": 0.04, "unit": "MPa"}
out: {"value": 3.9, "unit": "MPa"}
